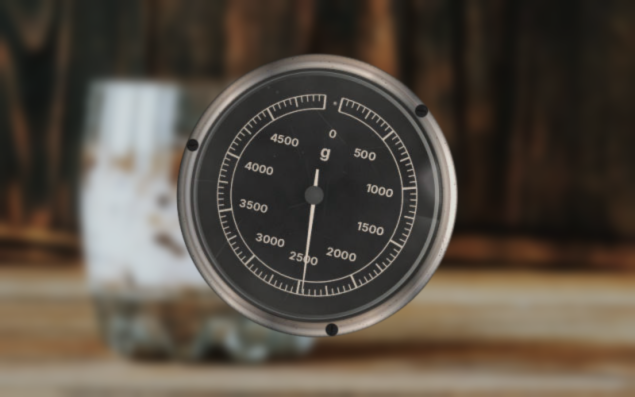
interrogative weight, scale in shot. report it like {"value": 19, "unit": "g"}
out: {"value": 2450, "unit": "g"}
